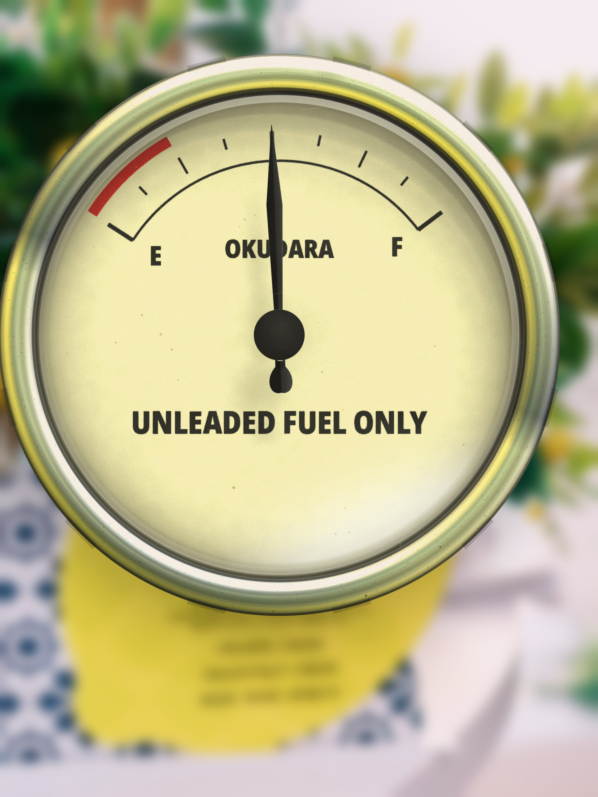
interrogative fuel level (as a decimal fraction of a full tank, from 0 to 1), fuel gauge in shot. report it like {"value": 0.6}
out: {"value": 0.5}
